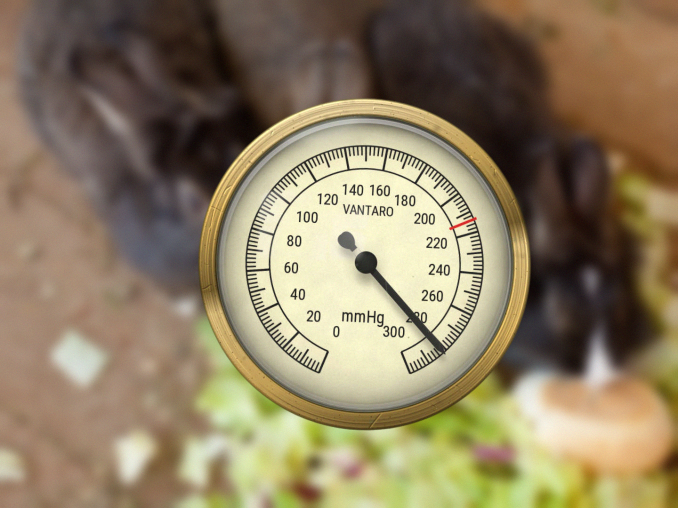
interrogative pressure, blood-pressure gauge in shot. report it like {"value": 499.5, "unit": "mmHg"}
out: {"value": 282, "unit": "mmHg"}
